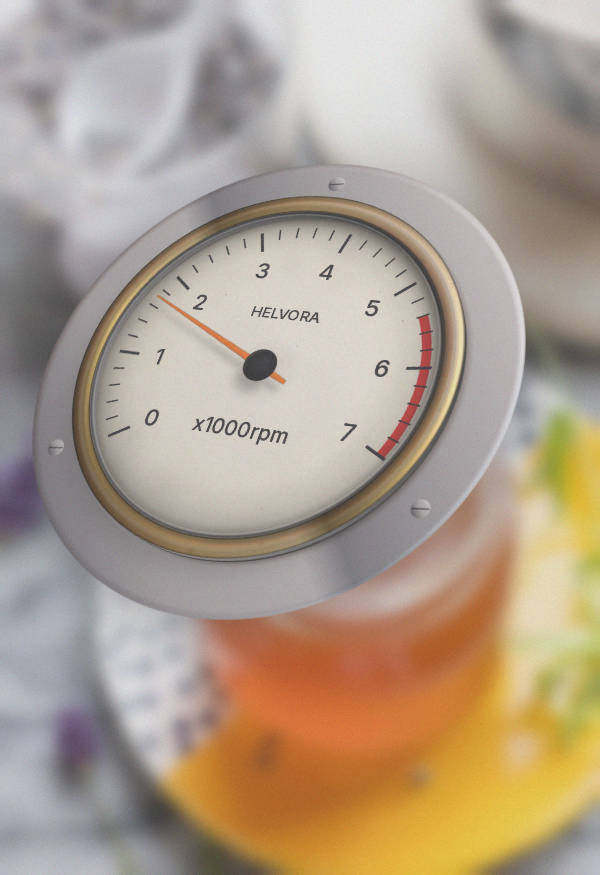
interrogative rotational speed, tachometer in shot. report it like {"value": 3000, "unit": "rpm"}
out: {"value": 1700, "unit": "rpm"}
